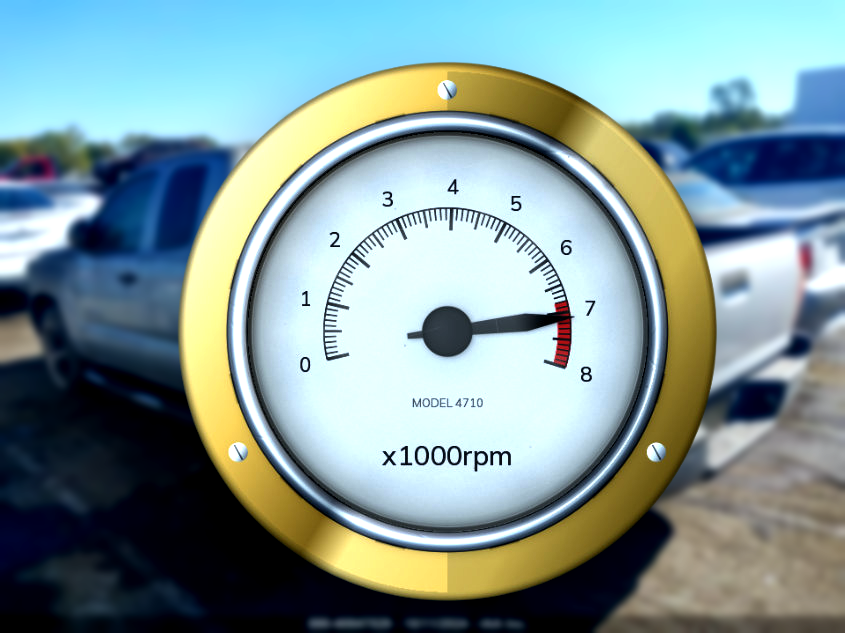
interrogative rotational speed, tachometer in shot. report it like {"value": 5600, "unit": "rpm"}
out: {"value": 7100, "unit": "rpm"}
